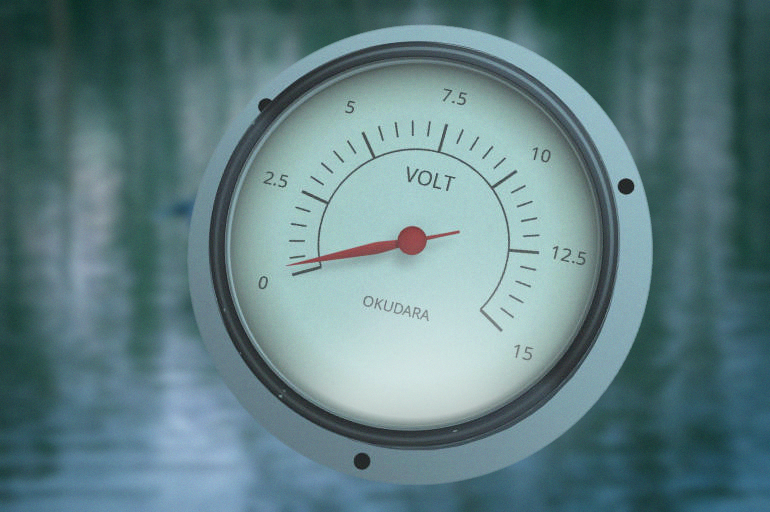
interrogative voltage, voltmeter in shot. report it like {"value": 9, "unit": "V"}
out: {"value": 0.25, "unit": "V"}
